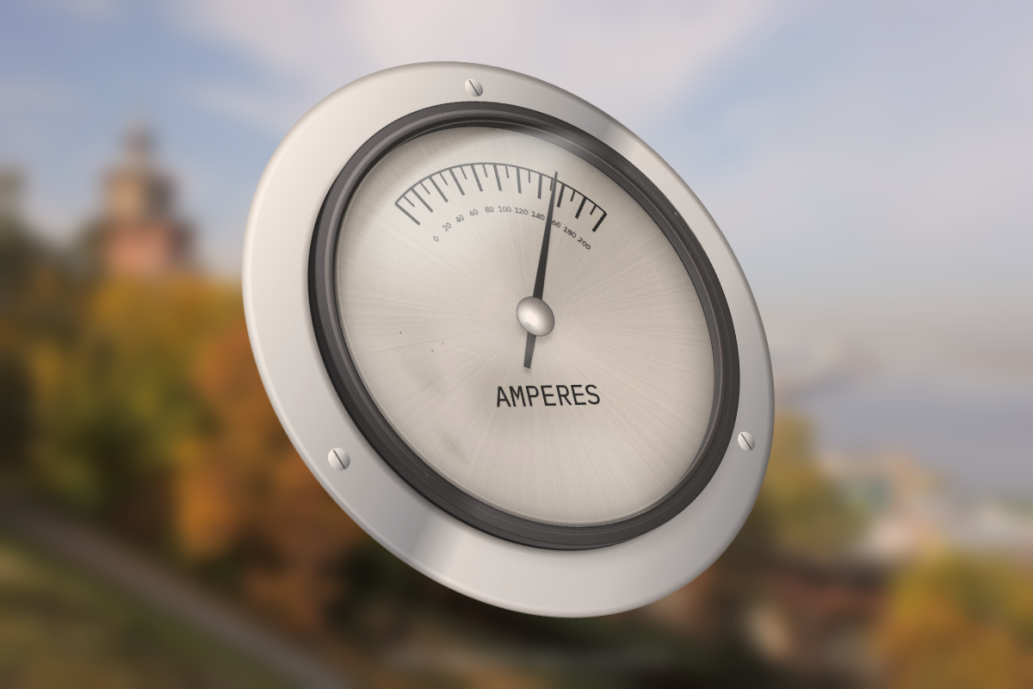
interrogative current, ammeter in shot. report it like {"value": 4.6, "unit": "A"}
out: {"value": 150, "unit": "A"}
